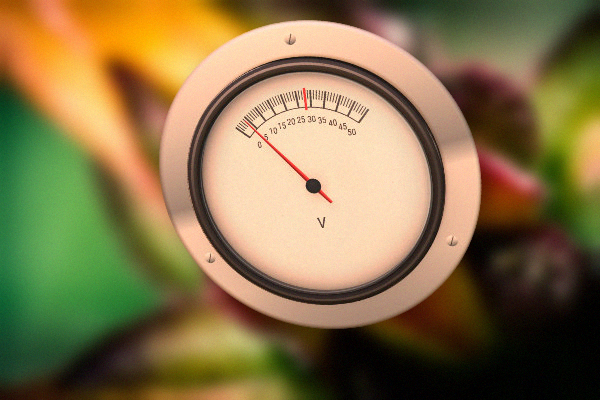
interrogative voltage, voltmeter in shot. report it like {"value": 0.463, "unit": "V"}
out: {"value": 5, "unit": "V"}
